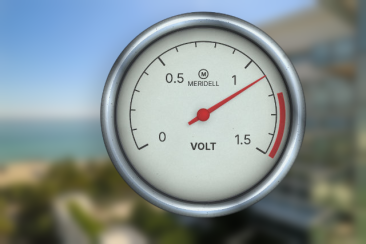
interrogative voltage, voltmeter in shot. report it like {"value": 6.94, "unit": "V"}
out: {"value": 1.1, "unit": "V"}
